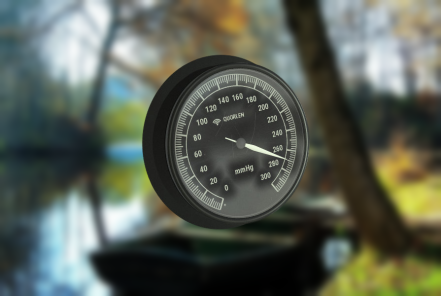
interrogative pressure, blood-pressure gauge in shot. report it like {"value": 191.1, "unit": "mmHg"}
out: {"value": 270, "unit": "mmHg"}
